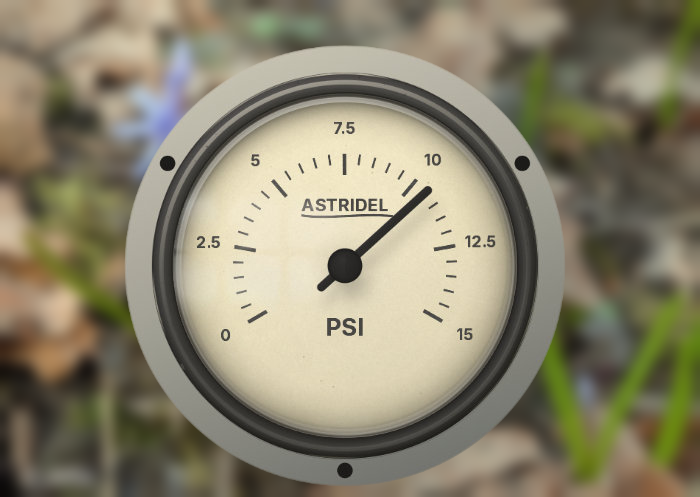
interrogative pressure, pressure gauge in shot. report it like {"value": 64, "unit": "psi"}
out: {"value": 10.5, "unit": "psi"}
